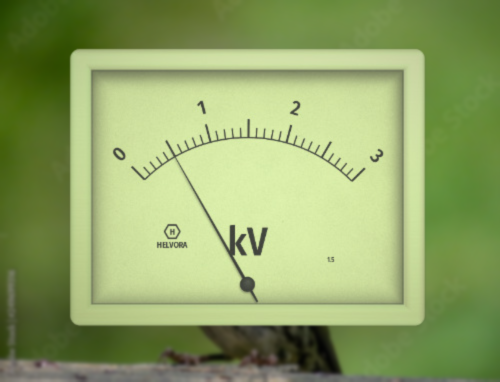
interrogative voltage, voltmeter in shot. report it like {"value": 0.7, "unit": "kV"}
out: {"value": 0.5, "unit": "kV"}
